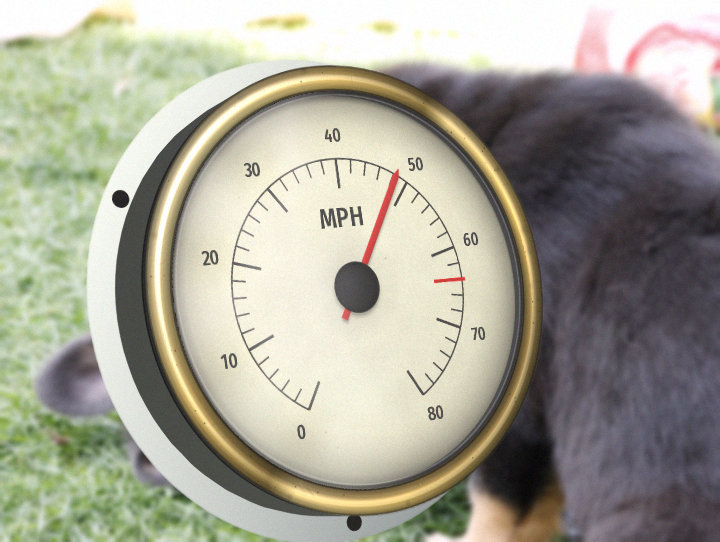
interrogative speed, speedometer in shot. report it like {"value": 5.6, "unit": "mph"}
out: {"value": 48, "unit": "mph"}
